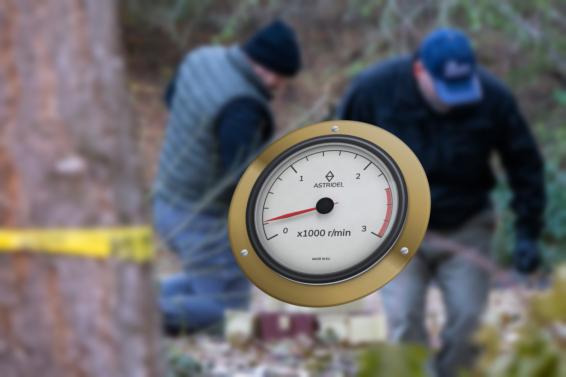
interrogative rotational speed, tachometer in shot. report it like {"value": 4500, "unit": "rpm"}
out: {"value": 200, "unit": "rpm"}
